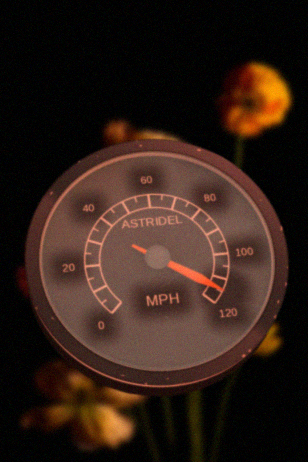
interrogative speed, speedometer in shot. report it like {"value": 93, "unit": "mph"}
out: {"value": 115, "unit": "mph"}
